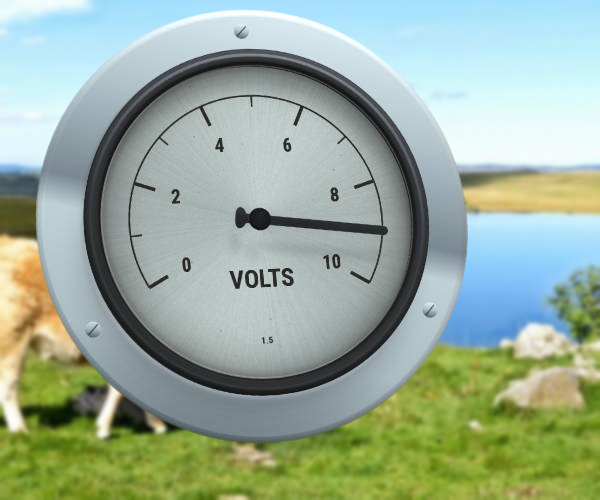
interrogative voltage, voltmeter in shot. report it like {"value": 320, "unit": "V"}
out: {"value": 9, "unit": "V"}
